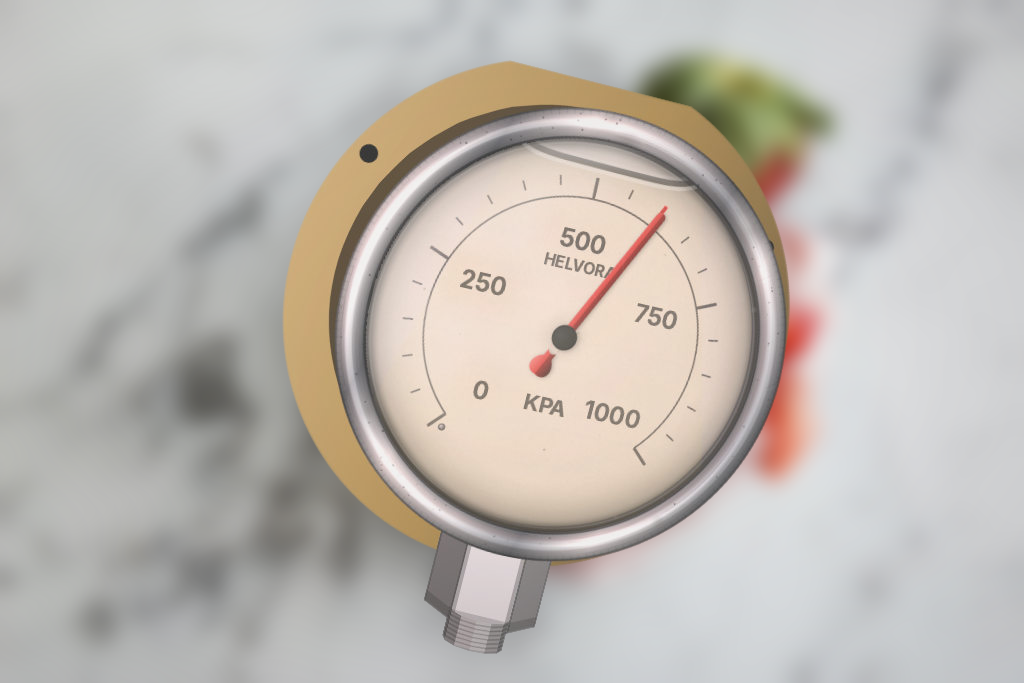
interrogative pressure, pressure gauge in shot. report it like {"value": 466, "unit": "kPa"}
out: {"value": 600, "unit": "kPa"}
